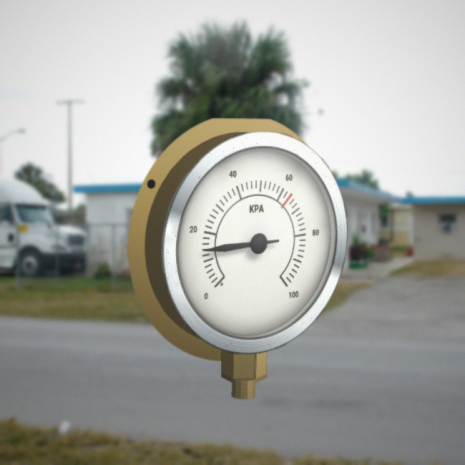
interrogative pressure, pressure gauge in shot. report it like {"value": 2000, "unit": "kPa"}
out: {"value": 14, "unit": "kPa"}
